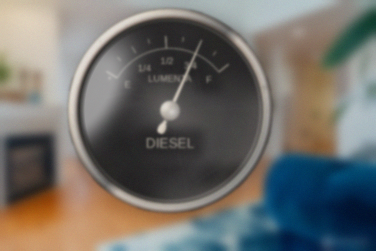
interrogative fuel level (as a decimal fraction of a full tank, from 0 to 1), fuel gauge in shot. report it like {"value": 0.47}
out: {"value": 0.75}
